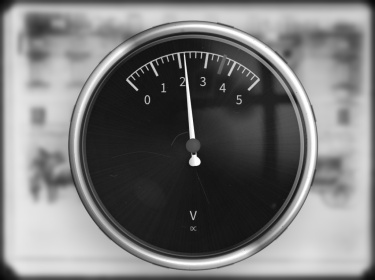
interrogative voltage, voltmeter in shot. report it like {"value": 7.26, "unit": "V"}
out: {"value": 2.2, "unit": "V"}
